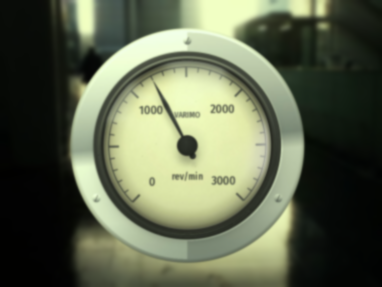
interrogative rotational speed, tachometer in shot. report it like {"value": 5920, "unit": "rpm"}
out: {"value": 1200, "unit": "rpm"}
